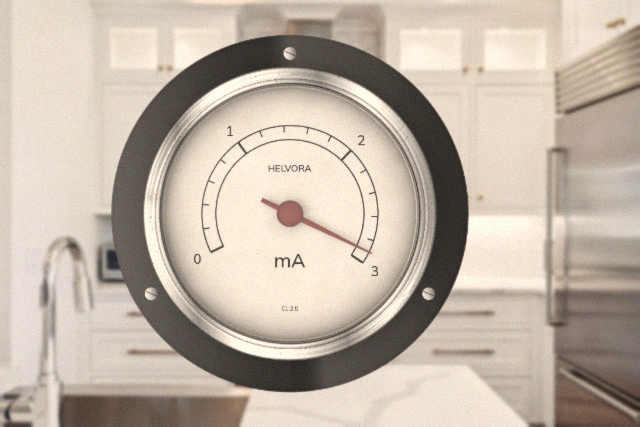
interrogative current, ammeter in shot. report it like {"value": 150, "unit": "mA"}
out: {"value": 2.9, "unit": "mA"}
